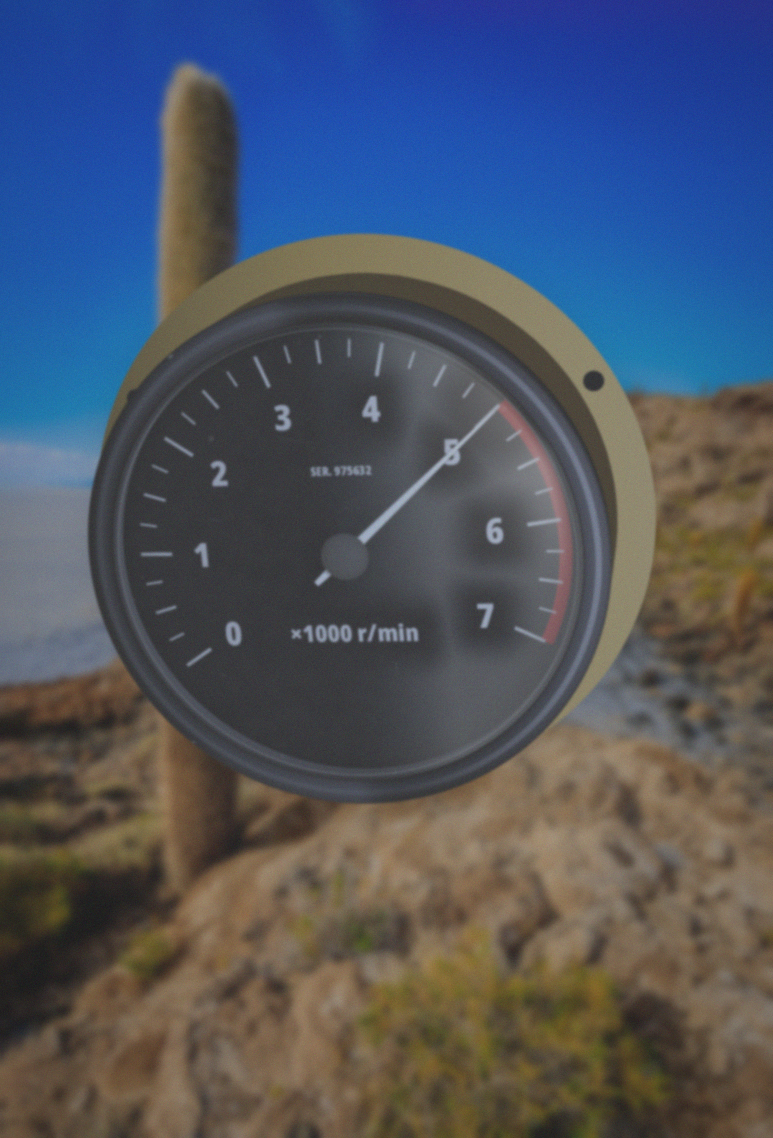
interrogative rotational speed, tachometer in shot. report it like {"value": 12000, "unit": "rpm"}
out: {"value": 5000, "unit": "rpm"}
